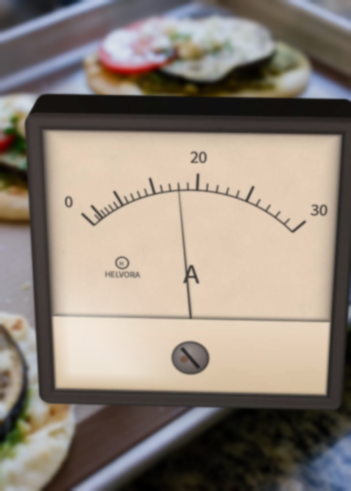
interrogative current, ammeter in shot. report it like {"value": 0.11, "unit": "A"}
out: {"value": 18, "unit": "A"}
